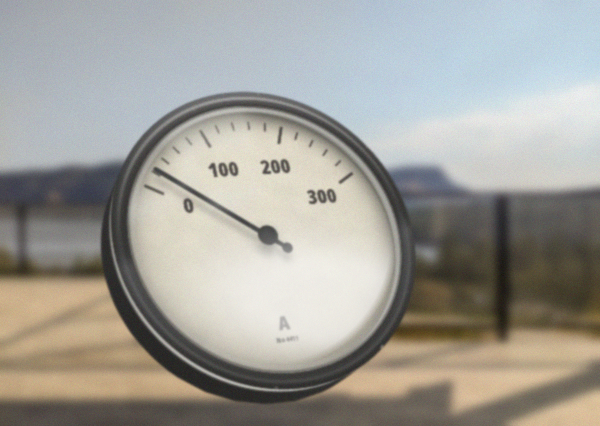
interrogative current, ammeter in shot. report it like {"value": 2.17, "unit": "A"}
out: {"value": 20, "unit": "A"}
